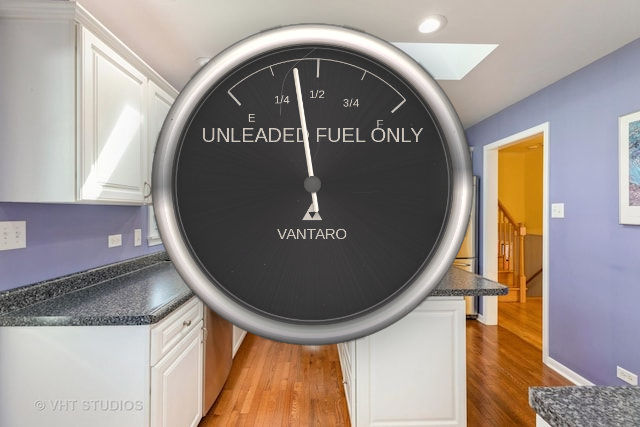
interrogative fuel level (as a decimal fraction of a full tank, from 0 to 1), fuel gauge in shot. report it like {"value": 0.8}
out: {"value": 0.375}
